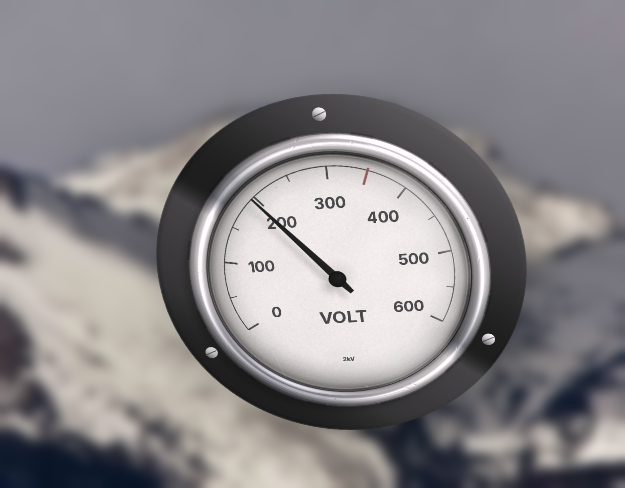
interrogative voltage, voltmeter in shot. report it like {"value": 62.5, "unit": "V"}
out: {"value": 200, "unit": "V"}
